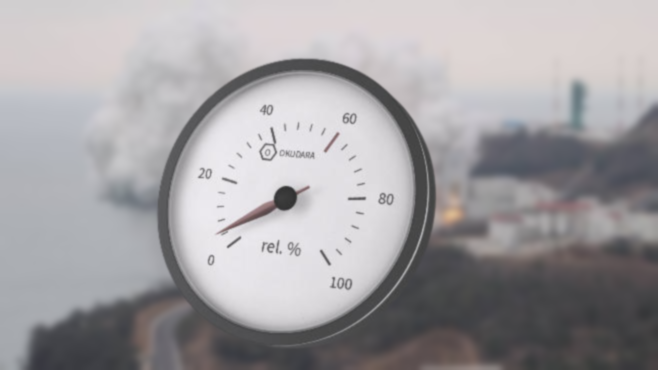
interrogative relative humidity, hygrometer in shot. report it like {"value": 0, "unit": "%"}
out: {"value": 4, "unit": "%"}
